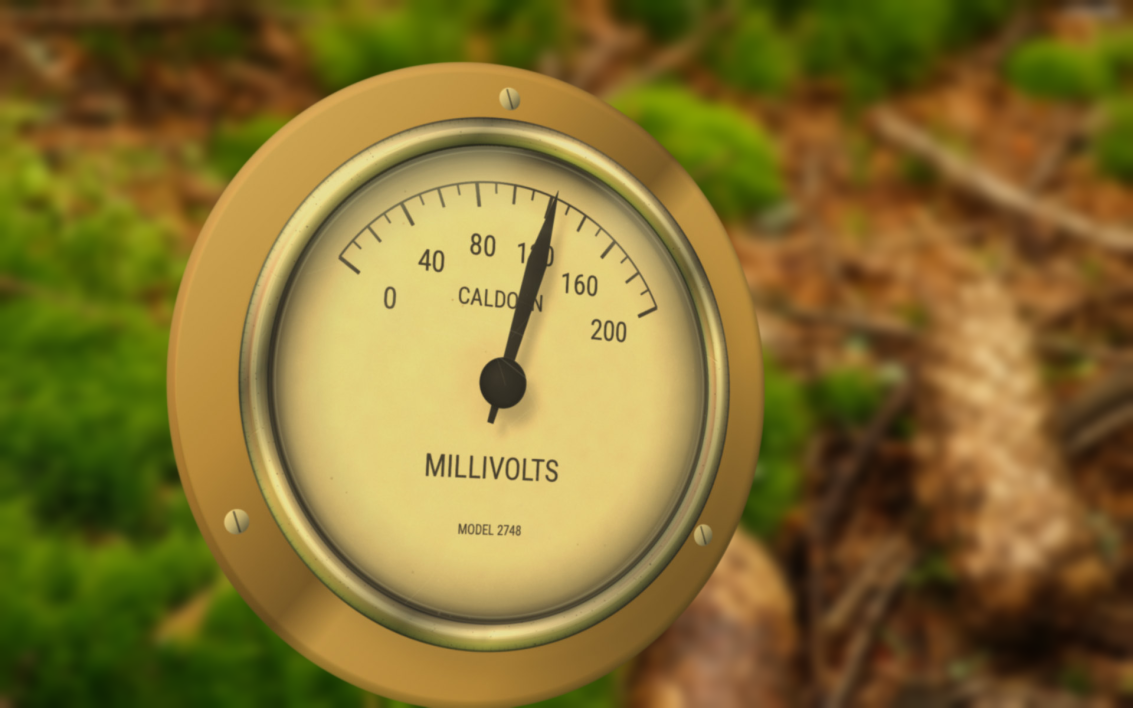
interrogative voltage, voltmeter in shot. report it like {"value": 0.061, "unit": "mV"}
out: {"value": 120, "unit": "mV"}
